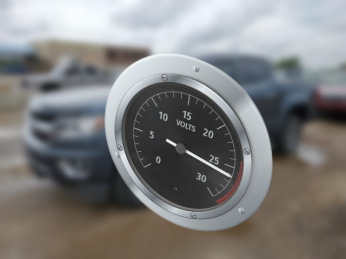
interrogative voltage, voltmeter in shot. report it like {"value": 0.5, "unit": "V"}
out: {"value": 26, "unit": "V"}
